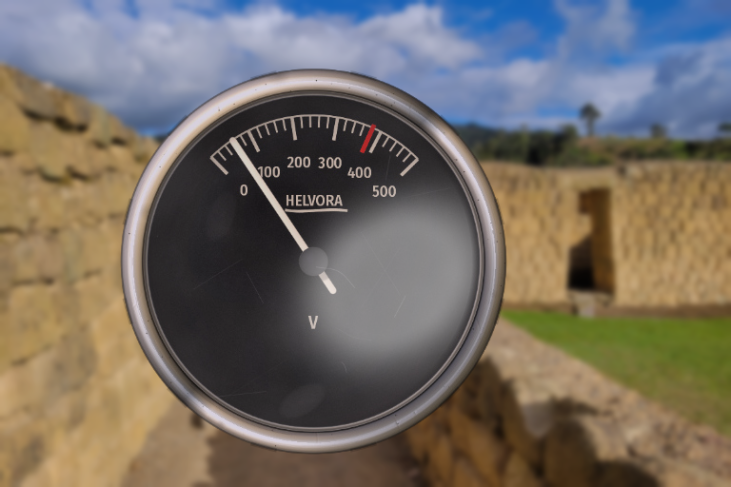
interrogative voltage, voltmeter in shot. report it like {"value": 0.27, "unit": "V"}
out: {"value": 60, "unit": "V"}
